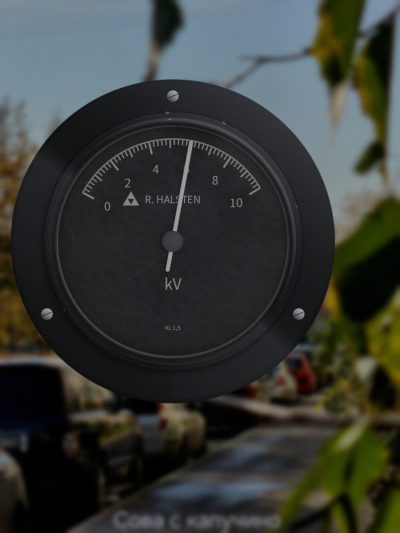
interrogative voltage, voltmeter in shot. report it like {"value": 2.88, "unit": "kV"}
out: {"value": 6, "unit": "kV"}
